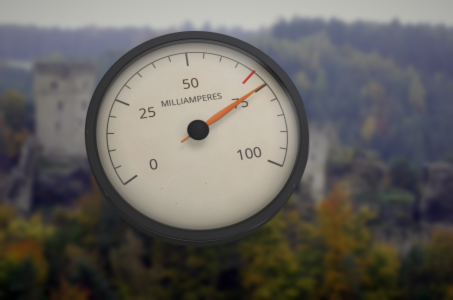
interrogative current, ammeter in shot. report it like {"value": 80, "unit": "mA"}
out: {"value": 75, "unit": "mA"}
